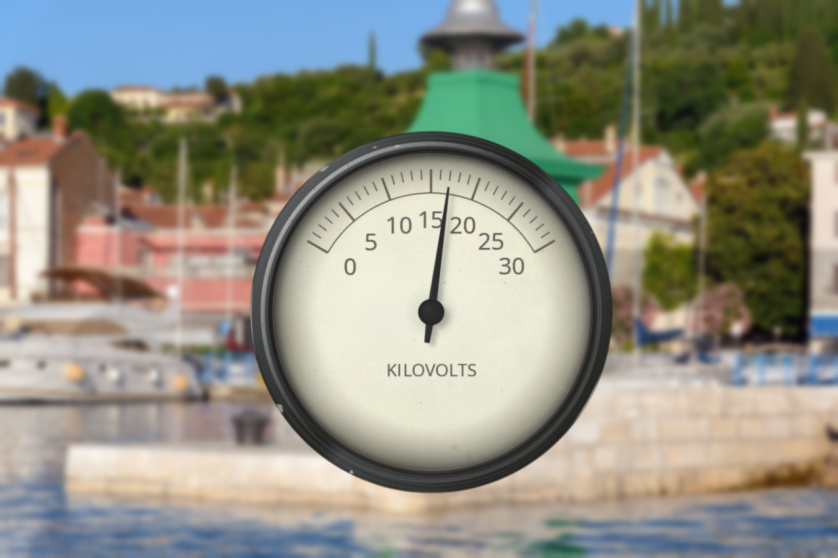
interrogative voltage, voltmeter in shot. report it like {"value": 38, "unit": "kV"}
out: {"value": 17, "unit": "kV"}
